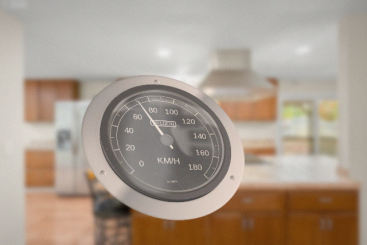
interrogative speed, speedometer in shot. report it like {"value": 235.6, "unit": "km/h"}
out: {"value": 70, "unit": "km/h"}
